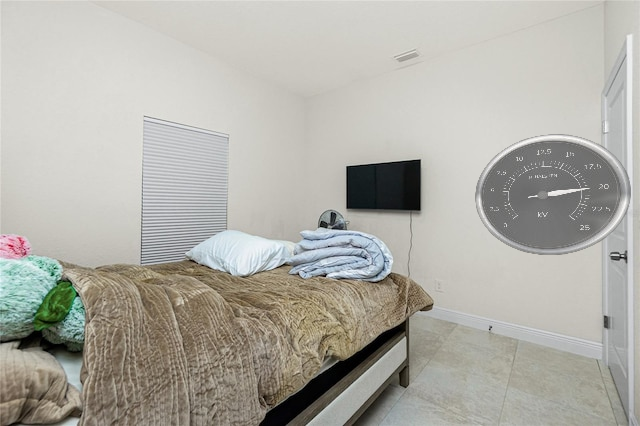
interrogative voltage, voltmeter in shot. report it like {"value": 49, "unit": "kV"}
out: {"value": 20, "unit": "kV"}
